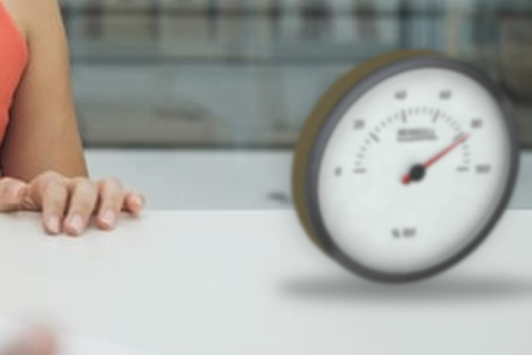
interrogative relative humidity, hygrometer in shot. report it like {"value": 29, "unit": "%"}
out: {"value": 80, "unit": "%"}
